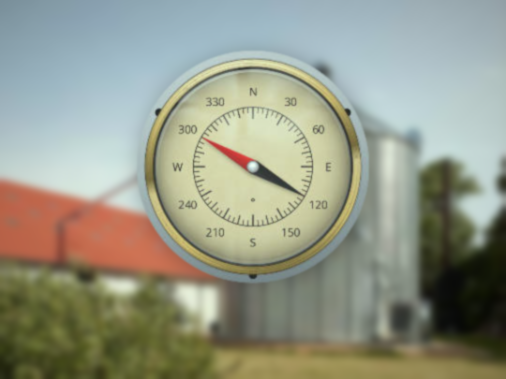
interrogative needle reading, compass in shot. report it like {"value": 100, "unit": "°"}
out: {"value": 300, "unit": "°"}
